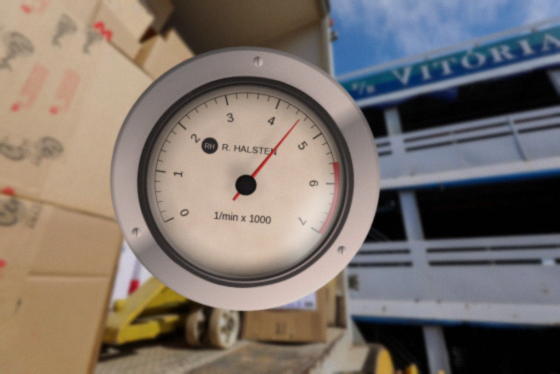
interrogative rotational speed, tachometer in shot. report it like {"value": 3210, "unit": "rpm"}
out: {"value": 4500, "unit": "rpm"}
